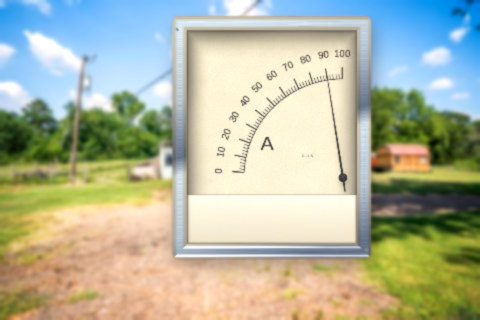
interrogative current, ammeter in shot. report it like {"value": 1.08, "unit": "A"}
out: {"value": 90, "unit": "A"}
